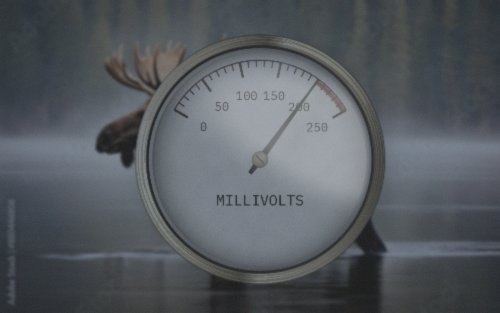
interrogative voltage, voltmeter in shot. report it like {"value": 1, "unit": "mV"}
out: {"value": 200, "unit": "mV"}
